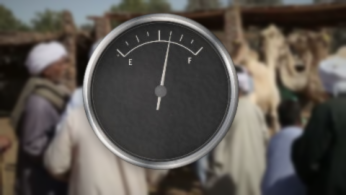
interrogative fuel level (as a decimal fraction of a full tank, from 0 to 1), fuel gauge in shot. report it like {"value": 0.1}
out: {"value": 0.625}
